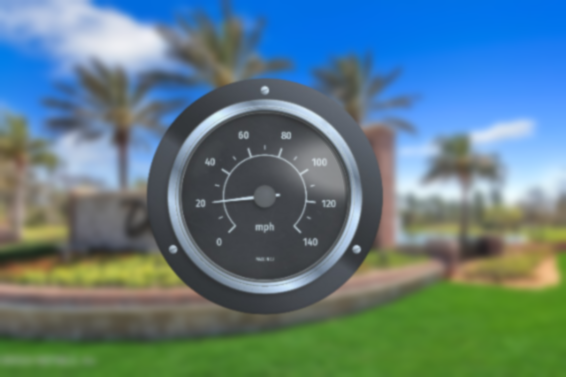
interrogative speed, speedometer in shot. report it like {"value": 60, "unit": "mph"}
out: {"value": 20, "unit": "mph"}
